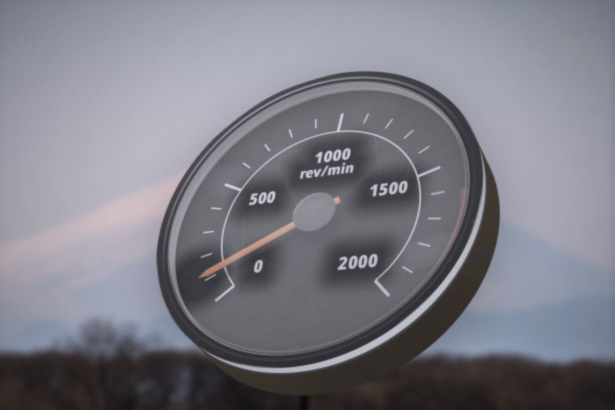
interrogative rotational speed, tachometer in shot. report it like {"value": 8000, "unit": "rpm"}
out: {"value": 100, "unit": "rpm"}
